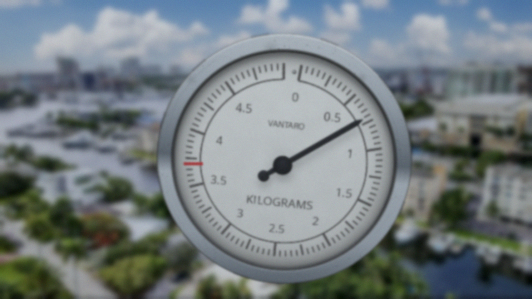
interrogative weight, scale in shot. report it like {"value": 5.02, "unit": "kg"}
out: {"value": 0.7, "unit": "kg"}
